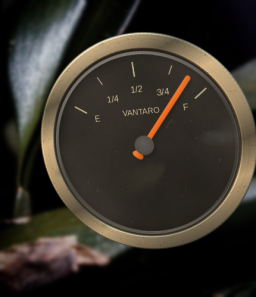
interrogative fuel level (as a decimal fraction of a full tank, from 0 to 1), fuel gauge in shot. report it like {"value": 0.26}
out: {"value": 0.875}
